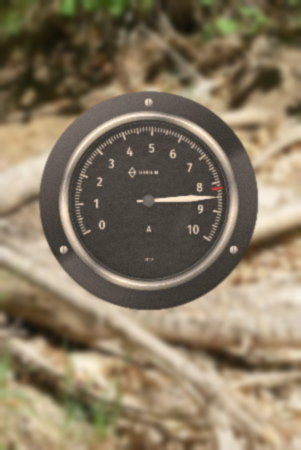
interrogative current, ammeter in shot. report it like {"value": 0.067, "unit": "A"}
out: {"value": 8.5, "unit": "A"}
